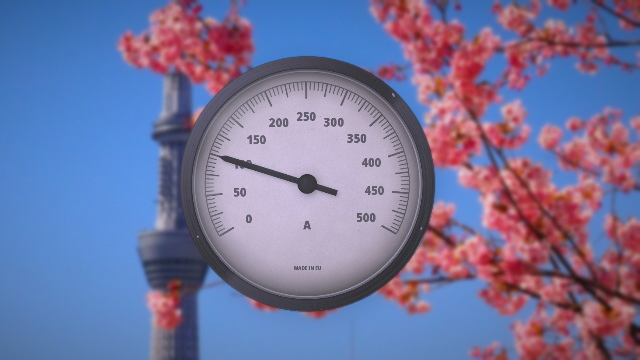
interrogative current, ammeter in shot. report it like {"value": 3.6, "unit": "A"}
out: {"value": 100, "unit": "A"}
